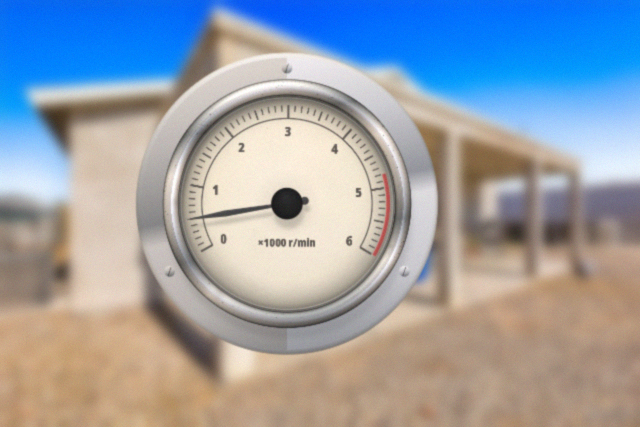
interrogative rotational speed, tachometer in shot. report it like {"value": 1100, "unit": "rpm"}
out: {"value": 500, "unit": "rpm"}
